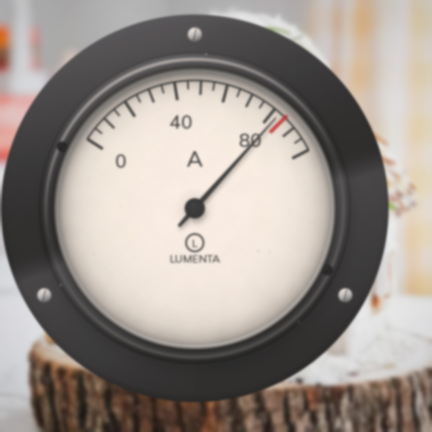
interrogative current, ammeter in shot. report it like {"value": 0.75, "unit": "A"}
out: {"value": 82.5, "unit": "A"}
